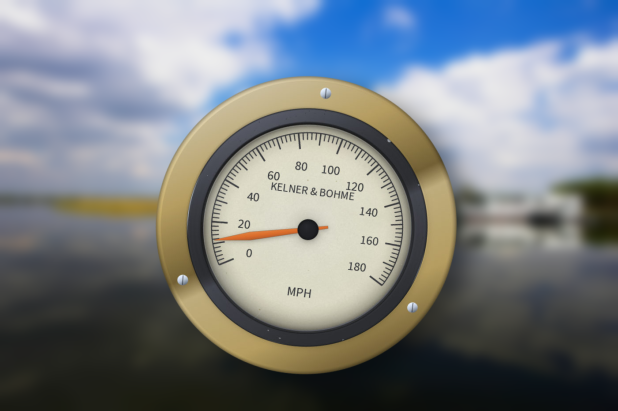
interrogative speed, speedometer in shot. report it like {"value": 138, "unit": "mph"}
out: {"value": 12, "unit": "mph"}
